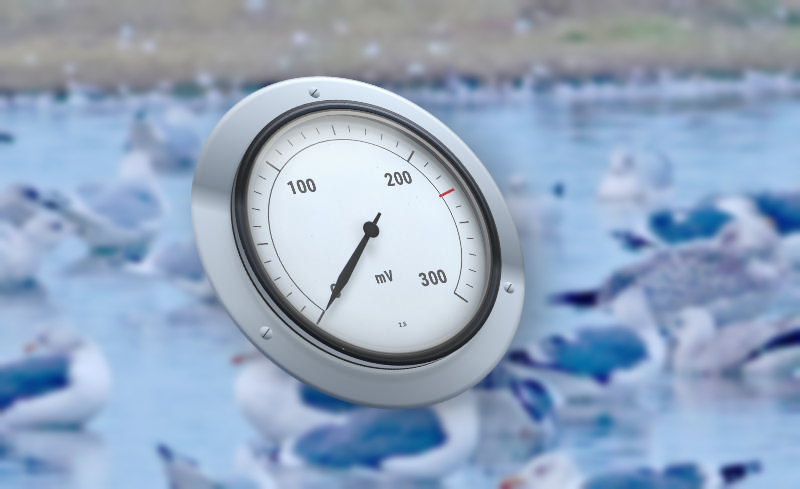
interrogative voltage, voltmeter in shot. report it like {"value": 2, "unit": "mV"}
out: {"value": 0, "unit": "mV"}
